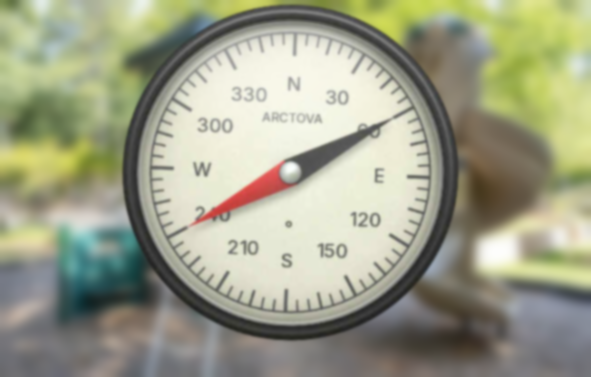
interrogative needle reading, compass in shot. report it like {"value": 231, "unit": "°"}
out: {"value": 240, "unit": "°"}
